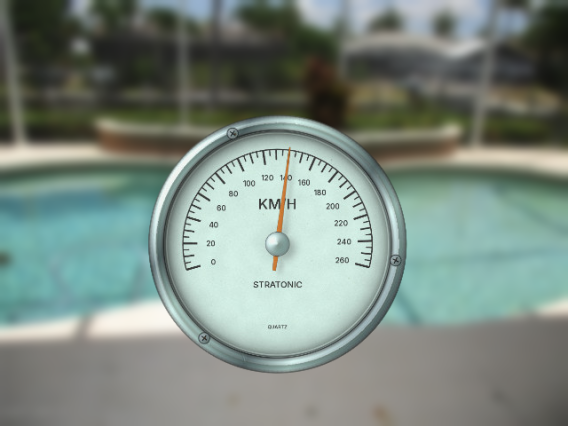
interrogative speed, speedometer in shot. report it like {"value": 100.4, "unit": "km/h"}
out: {"value": 140, "unit": "km/h"}
